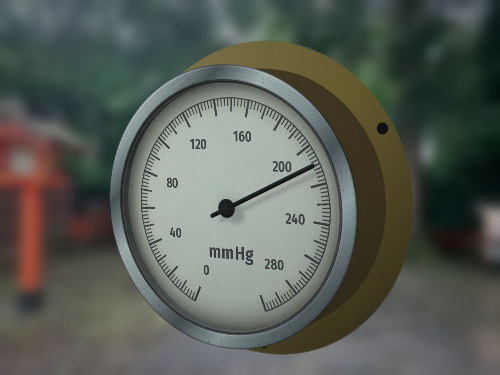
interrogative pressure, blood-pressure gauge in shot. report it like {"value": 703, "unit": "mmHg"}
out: {"value": 210, "unit": "mmHg"}
